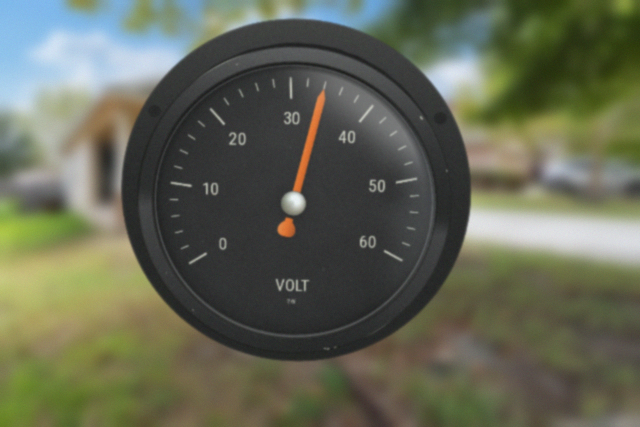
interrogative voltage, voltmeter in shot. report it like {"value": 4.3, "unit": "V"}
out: {"value": 34, "unit": "V"}
